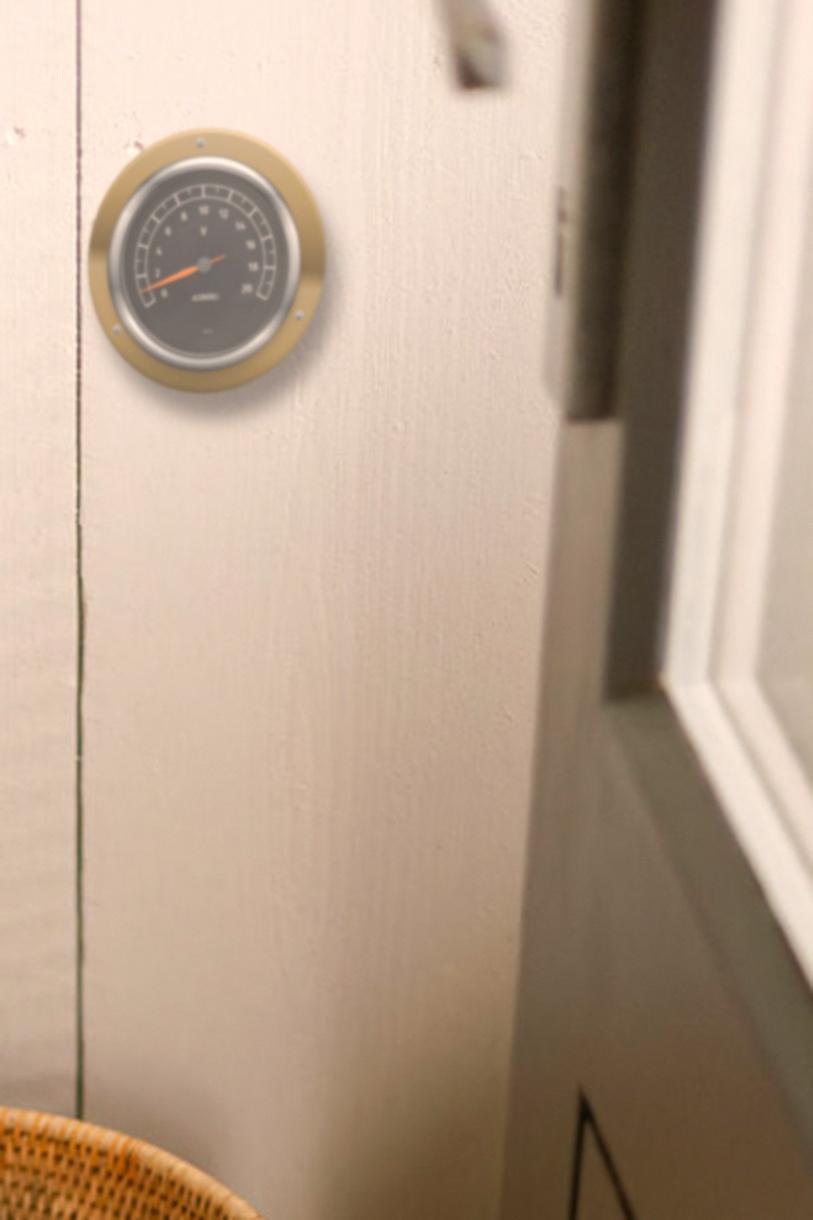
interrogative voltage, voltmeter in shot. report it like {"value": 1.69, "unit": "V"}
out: {"value": 1, "unit": "V"}
